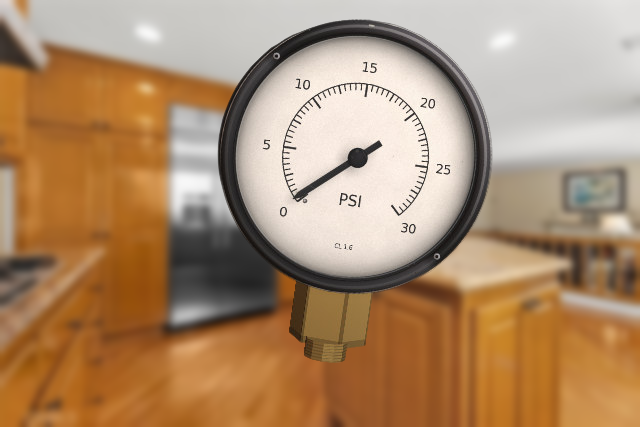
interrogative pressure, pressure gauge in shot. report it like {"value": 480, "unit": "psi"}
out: {"value": 0.5, "unit": "psi"}
